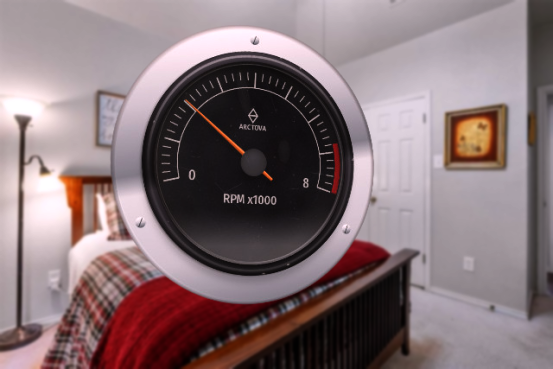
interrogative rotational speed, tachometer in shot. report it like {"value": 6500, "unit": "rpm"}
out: {"value": 2000, "unit": "rpm"}
